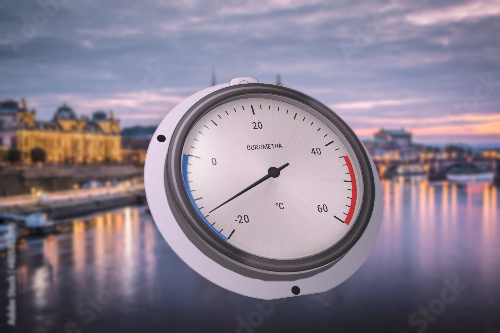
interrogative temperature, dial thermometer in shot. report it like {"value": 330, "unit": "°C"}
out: {"value": -14, "unit": "°C"}
